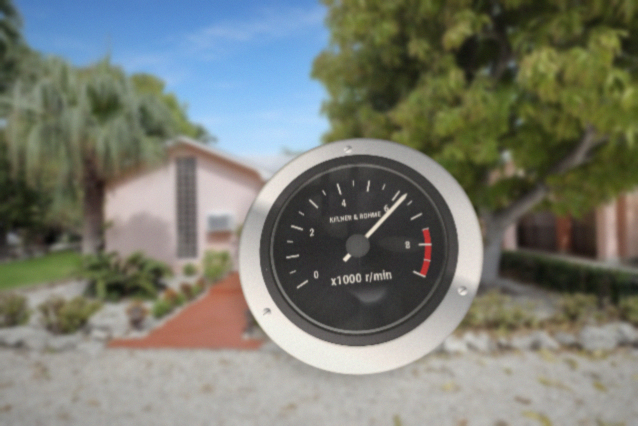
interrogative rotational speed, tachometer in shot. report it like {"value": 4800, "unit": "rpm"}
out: {"value": 6250, "unit": "rpm"}
